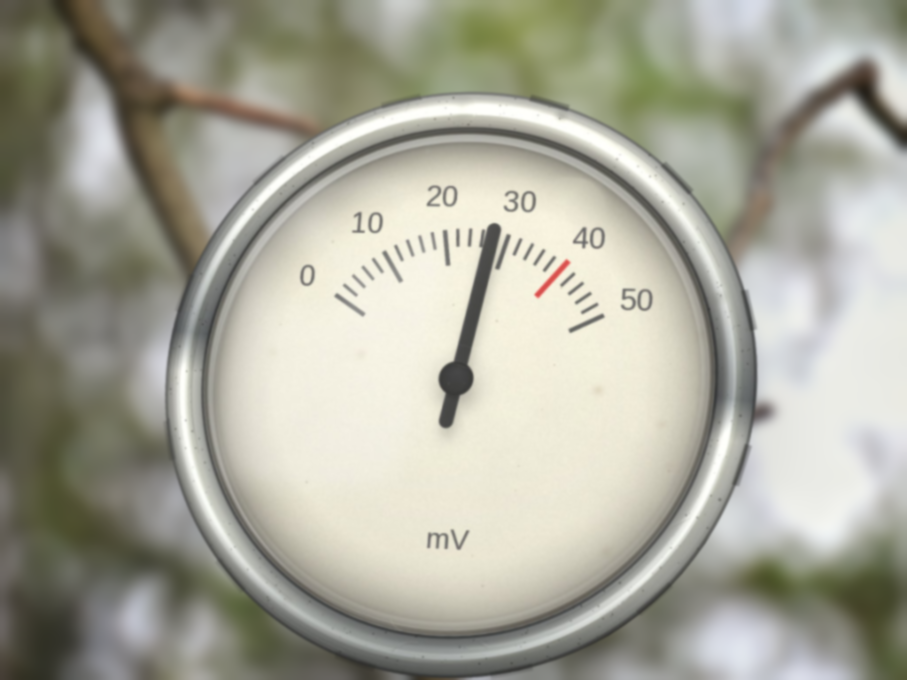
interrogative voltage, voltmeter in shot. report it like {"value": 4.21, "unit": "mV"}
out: {"value": 28, "unit": "mV"}
